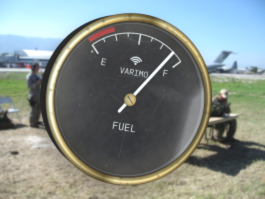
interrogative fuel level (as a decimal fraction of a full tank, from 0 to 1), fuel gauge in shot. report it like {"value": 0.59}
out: {"value": 0.875}
